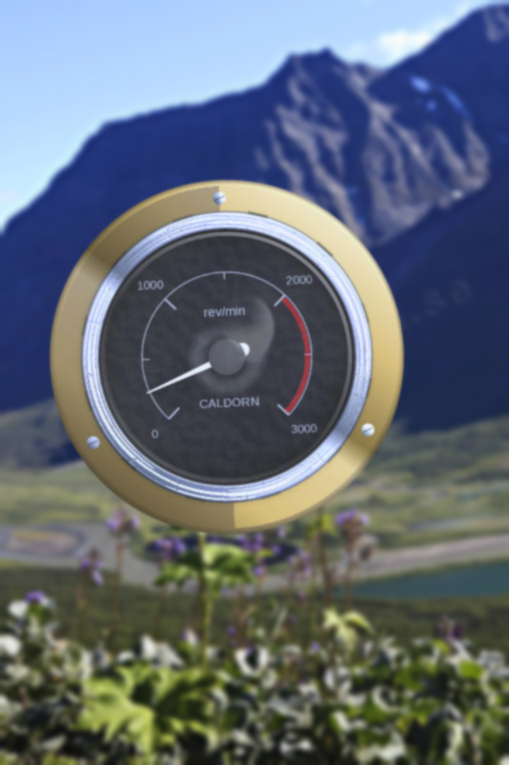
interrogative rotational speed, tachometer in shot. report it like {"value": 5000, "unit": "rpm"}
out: {"value": 250, "unit": "rpm"}
